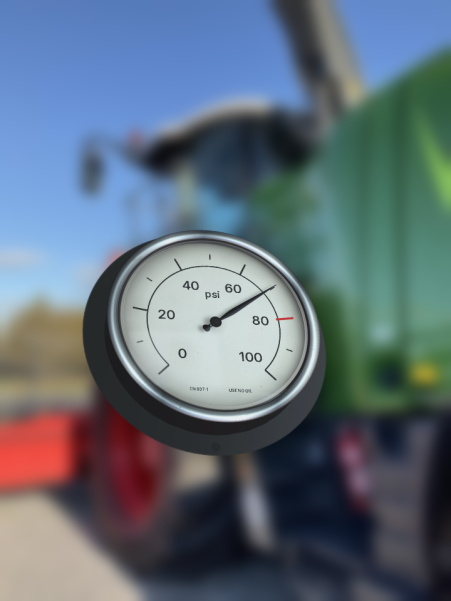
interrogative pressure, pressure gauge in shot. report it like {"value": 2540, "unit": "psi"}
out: {"value": 70, "unit": "psi"}
